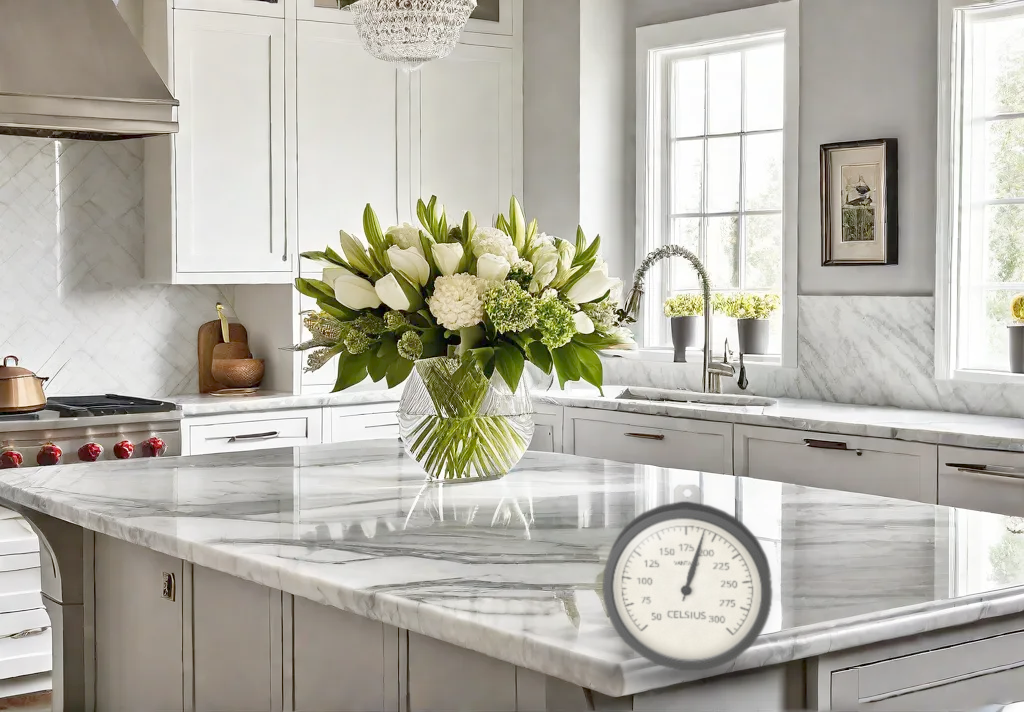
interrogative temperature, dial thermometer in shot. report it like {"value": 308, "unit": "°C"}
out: {"value": 190, "unit": "°C"}
